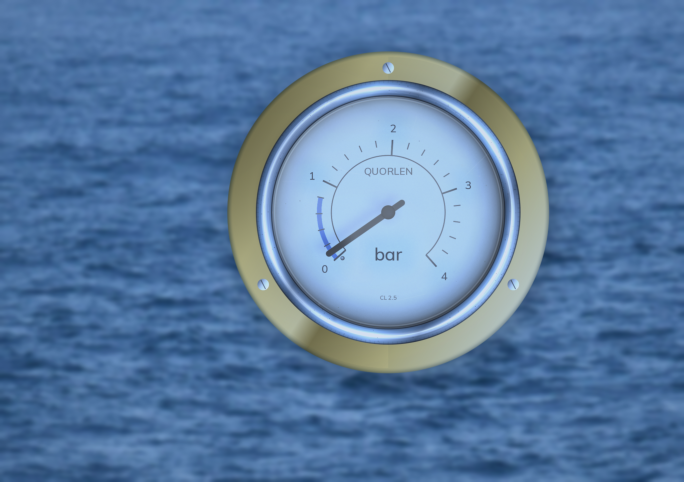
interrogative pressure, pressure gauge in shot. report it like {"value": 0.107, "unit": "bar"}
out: {"value": 0.1, "unit": "bar"}
